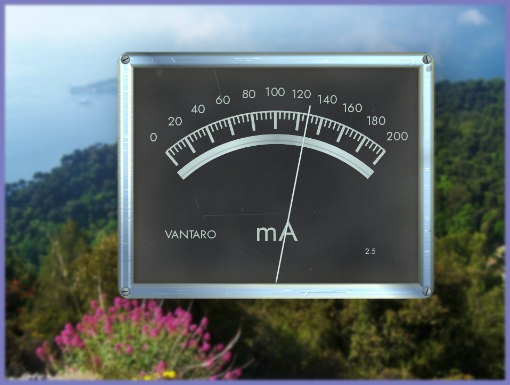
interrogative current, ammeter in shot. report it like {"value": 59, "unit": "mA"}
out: {"value": 128, "unit": "mA"}
